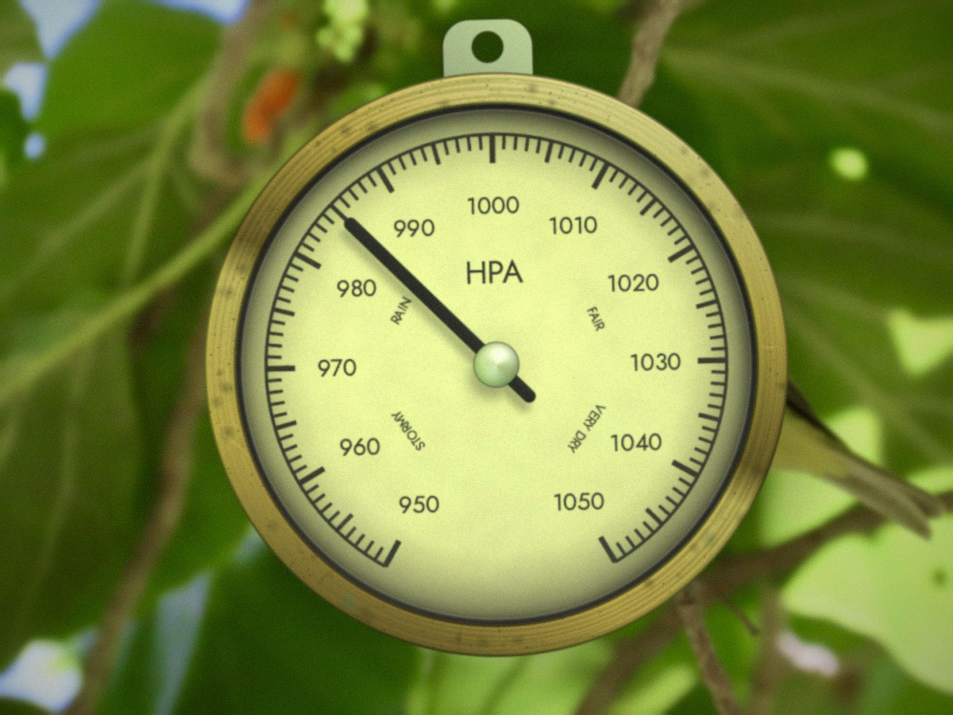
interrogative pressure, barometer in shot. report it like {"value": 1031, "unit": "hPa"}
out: {"value": 985, "unit": "hPa"}
